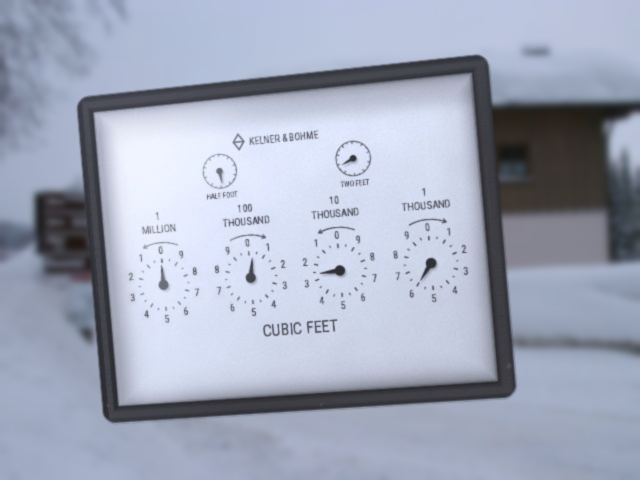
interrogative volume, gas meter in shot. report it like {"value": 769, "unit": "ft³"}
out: {"value": 2600, "unit": "ft³"}
